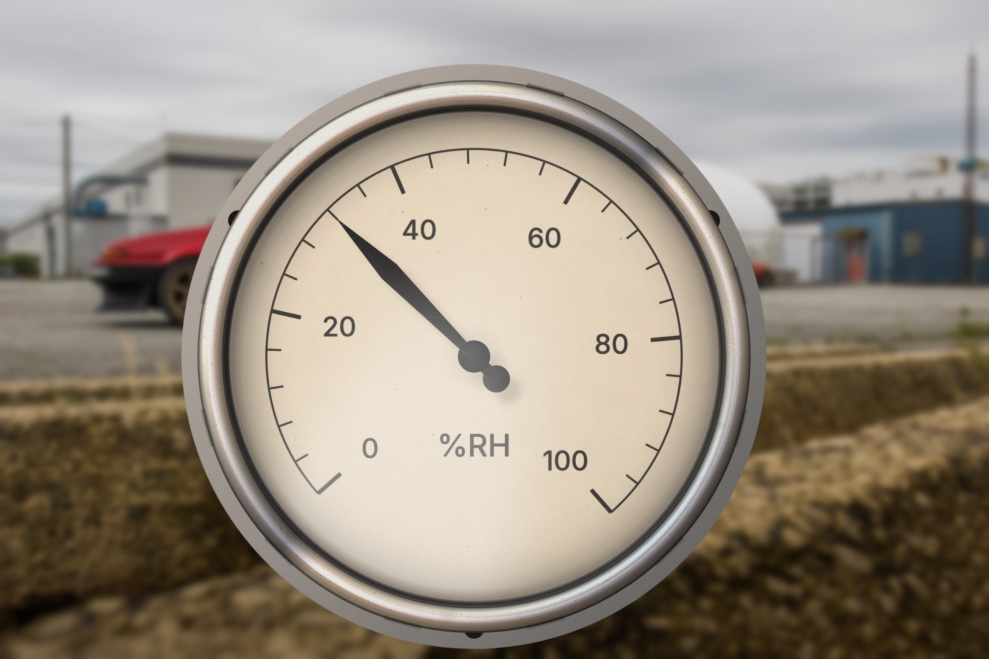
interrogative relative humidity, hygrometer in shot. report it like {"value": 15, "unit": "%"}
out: {"value": 32, "unit": "%"}
